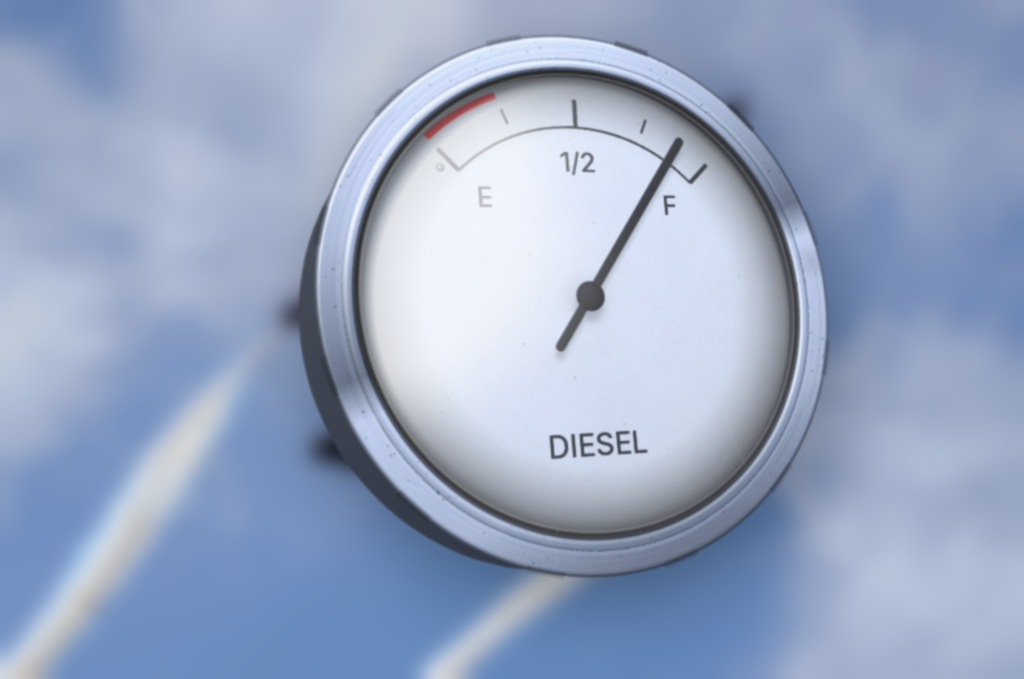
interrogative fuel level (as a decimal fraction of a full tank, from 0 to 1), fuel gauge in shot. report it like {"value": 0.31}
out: {"value": 0.875}
